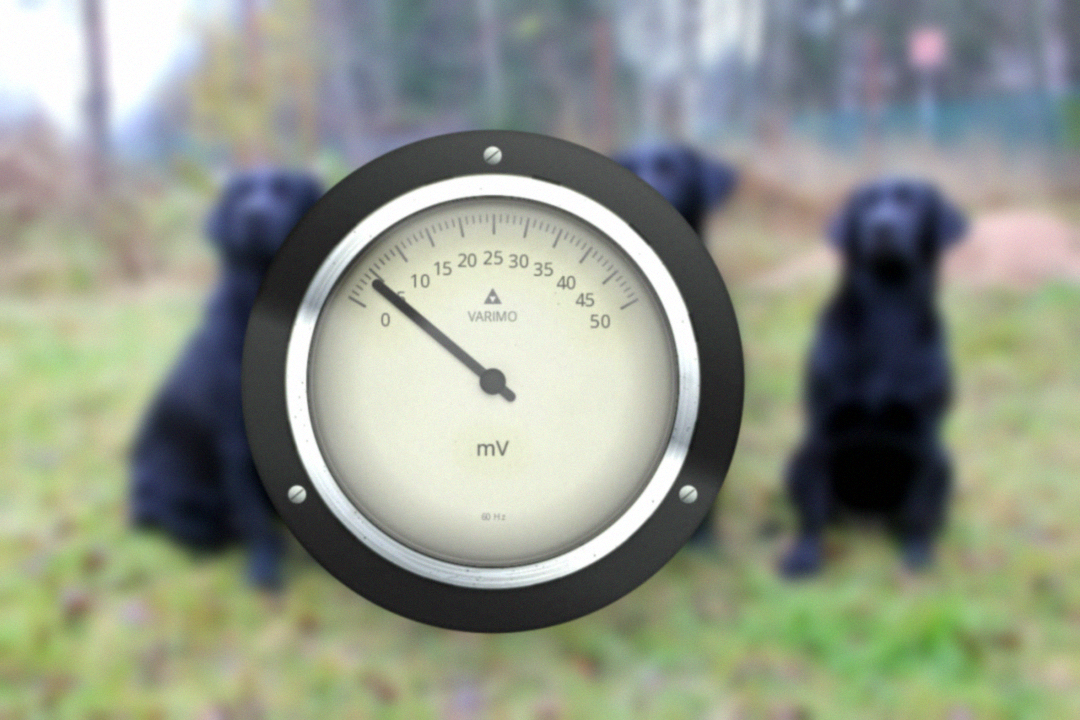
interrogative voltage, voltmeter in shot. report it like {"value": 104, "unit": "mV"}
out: {"value": 4, "unit": "mV"}
